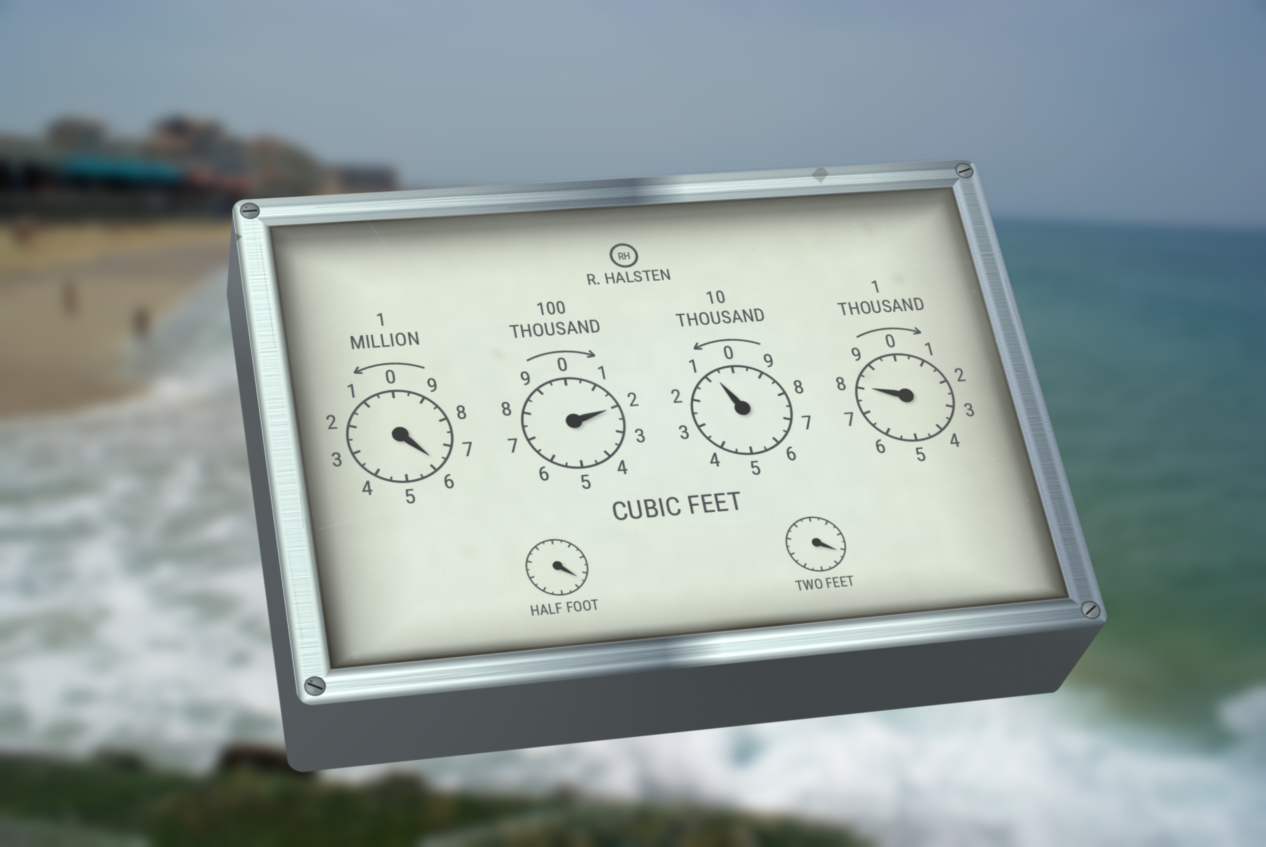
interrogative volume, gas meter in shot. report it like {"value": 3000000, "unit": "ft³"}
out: {"value": 620800, "unit": "ft³"}
